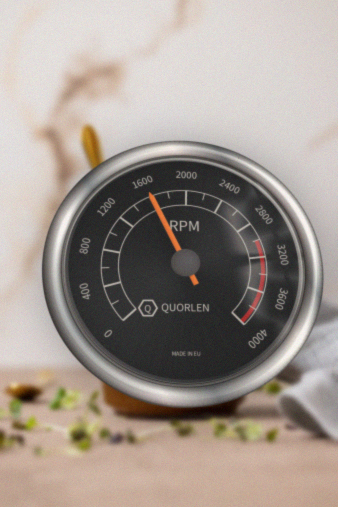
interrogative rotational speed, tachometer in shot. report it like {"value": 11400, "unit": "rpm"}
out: {"value": 1600, "unit": "rpm"}
